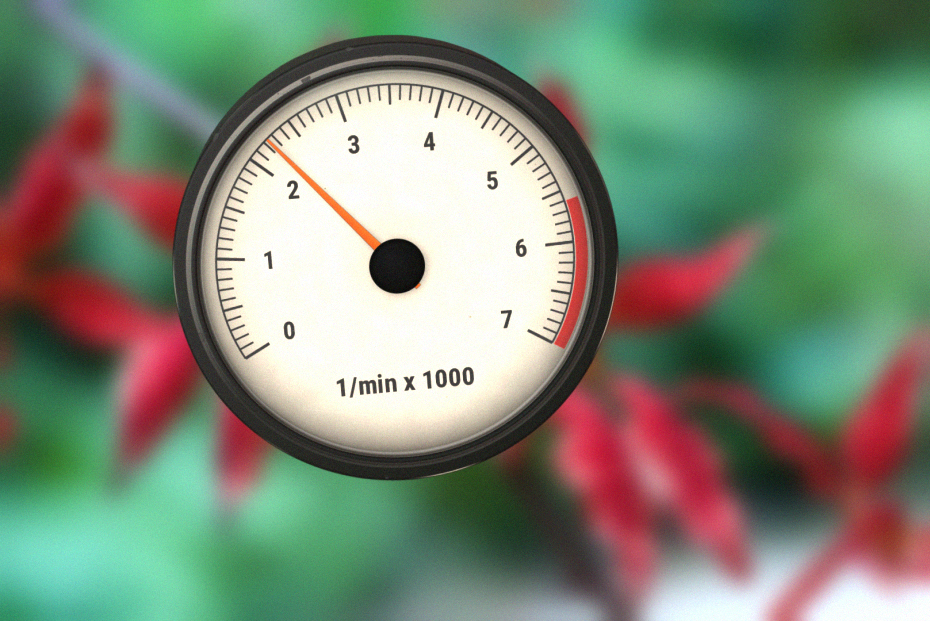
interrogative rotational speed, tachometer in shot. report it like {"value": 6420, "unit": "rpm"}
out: {"value": 2250, "unit": "rpm"}
